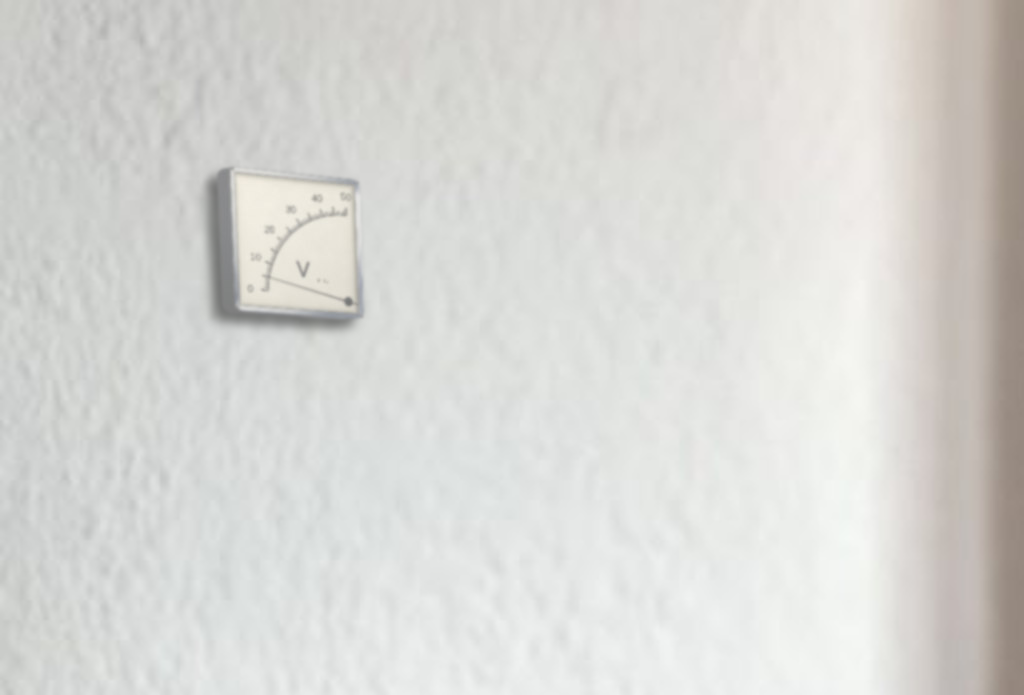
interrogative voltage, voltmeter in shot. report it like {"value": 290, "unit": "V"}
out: {"value": 5, "unit": "V"}
